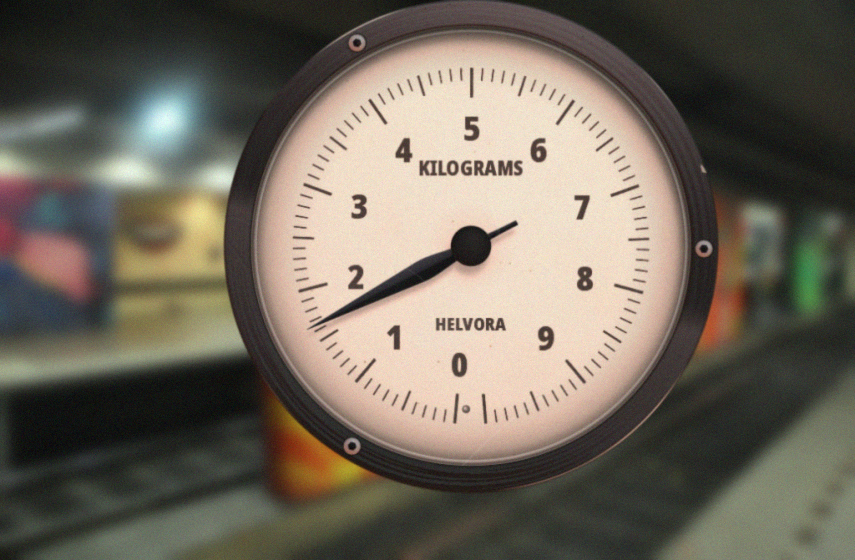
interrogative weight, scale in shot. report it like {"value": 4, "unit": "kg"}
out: {"value": 1.65, "unit": "kg"}
